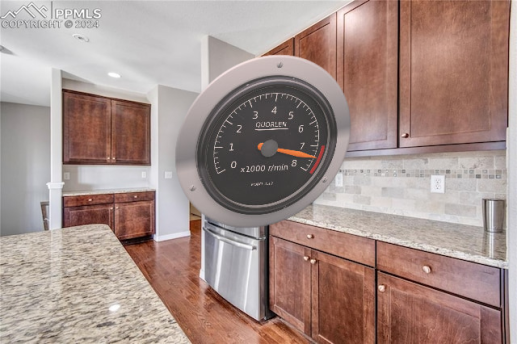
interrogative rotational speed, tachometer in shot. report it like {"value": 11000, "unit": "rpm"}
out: {"value": 7400, "unit": "rpm"}
